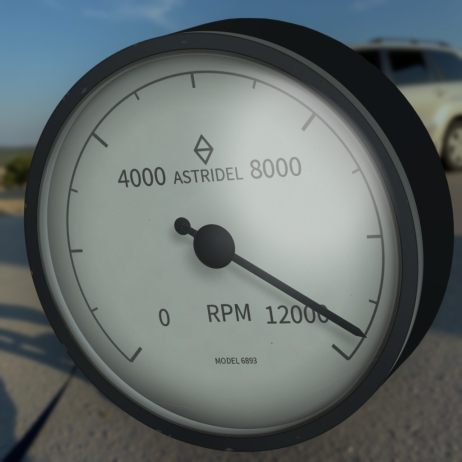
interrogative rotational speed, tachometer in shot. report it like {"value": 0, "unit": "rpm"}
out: {"value": 11500, "unit": "rpm"}
